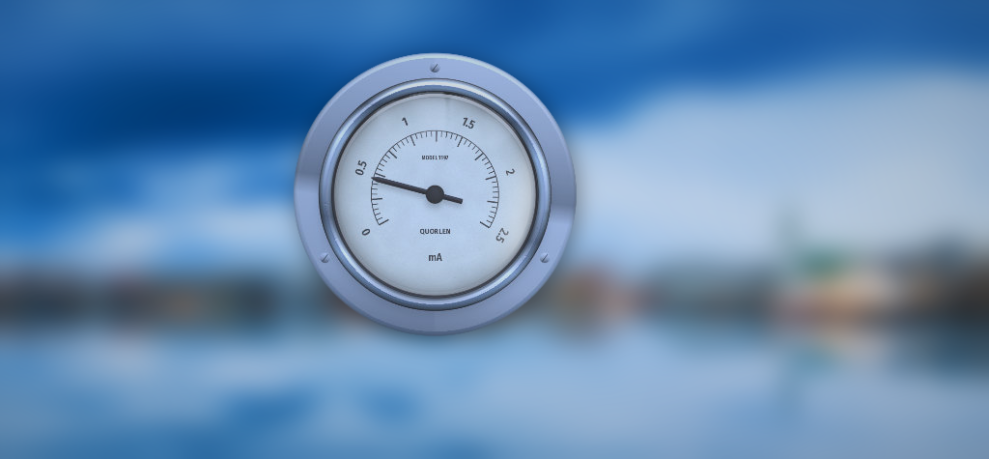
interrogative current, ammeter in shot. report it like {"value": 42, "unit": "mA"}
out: {"value": 0.45, "unit": "mA"}
